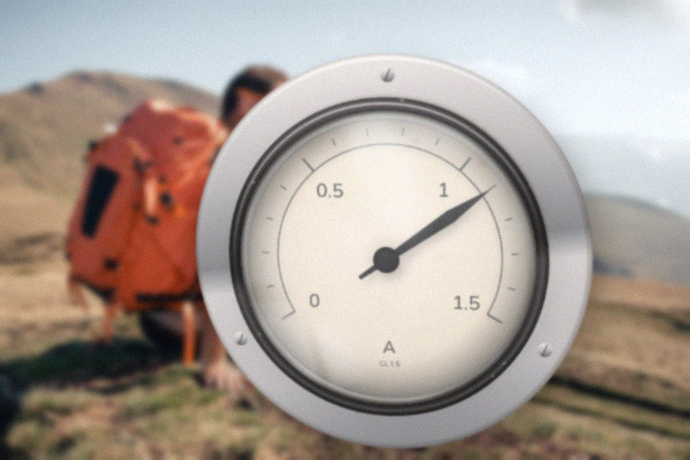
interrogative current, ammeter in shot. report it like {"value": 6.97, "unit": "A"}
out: {"value": 1.1, "unit": "A"}
